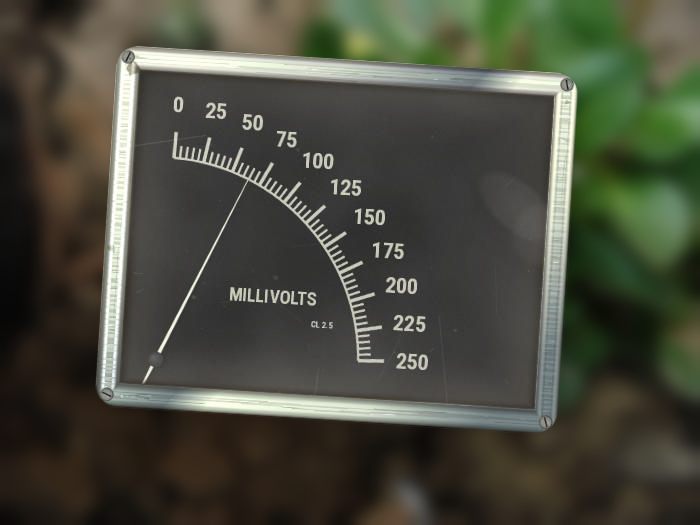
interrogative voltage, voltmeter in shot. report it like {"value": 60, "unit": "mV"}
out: {"value": 65, "unit": "mV"}
